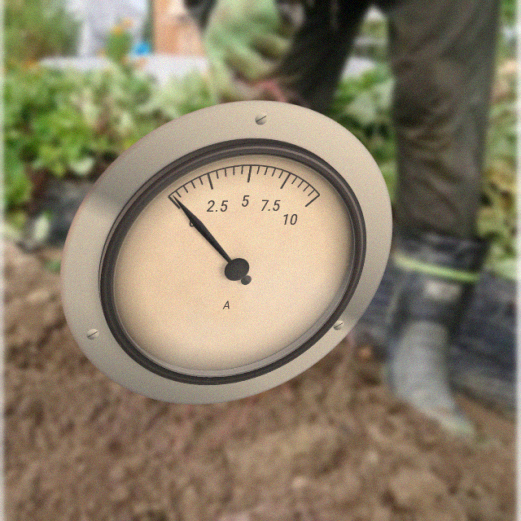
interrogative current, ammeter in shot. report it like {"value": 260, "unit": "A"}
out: {"value": 0.25, "unit": "A"}
